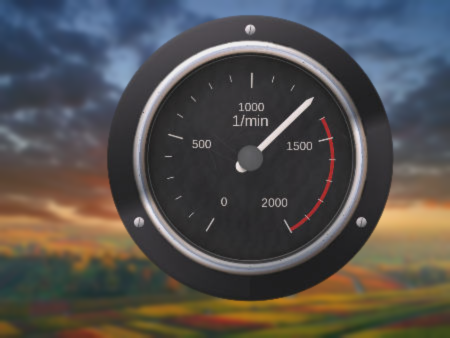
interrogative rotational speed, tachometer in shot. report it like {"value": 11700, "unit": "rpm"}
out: {"value": 1300, "unit": "rpm"}
